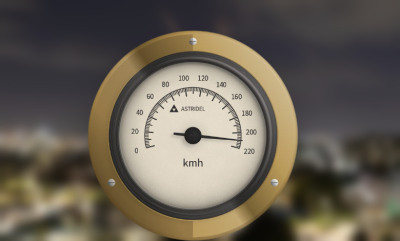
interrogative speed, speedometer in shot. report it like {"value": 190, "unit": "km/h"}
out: {"value": 210, "unit": "km/h"}
